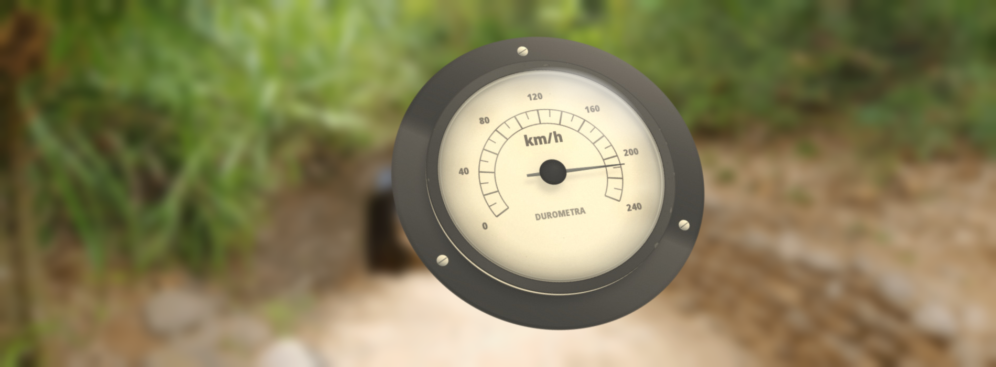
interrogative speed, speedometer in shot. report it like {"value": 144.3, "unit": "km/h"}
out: {"value": 210, "unit": "km/h"}
